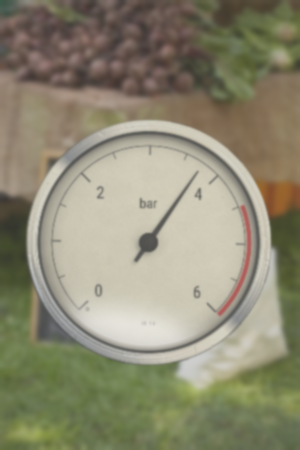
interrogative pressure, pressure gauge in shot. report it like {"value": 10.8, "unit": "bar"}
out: {"value": 3.75, "unit": "bar"}
